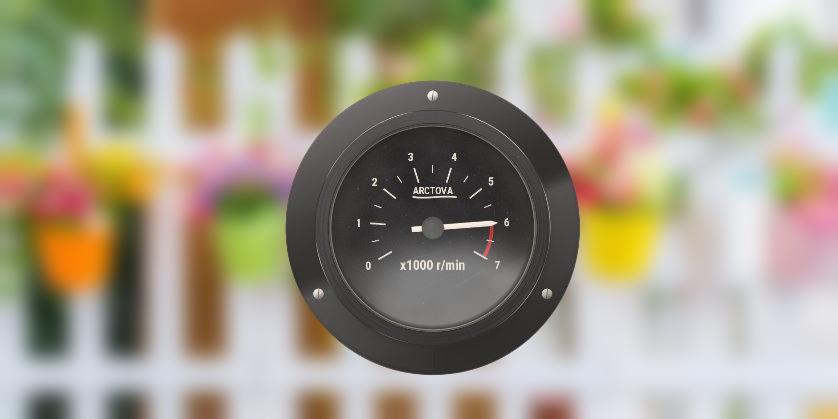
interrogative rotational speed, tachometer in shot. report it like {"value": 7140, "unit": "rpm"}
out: {"value": 6000, "unit": "rpm"}
